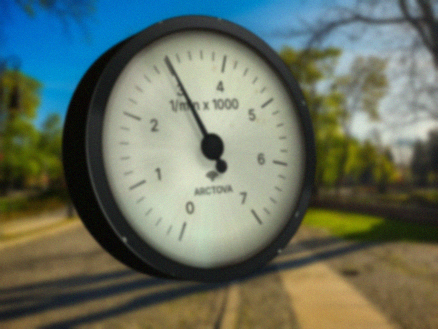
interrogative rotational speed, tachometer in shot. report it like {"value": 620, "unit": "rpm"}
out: {"value": 3000, "unit": "rpm"}
